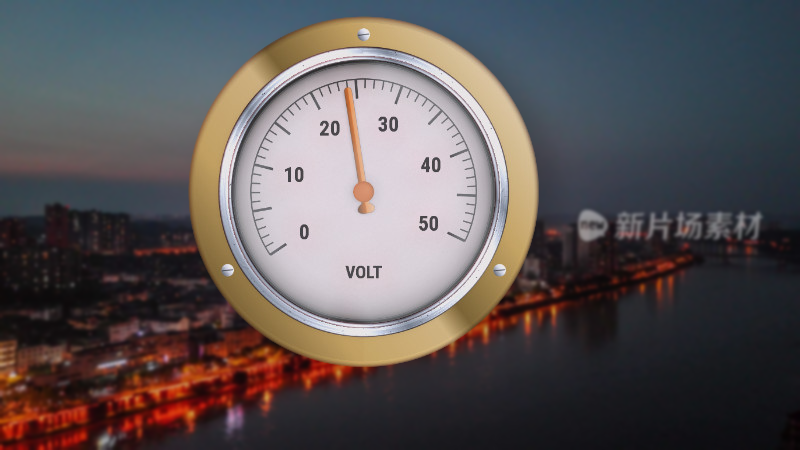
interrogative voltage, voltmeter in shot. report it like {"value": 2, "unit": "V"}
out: {"value": 24, "unit": "V"}
